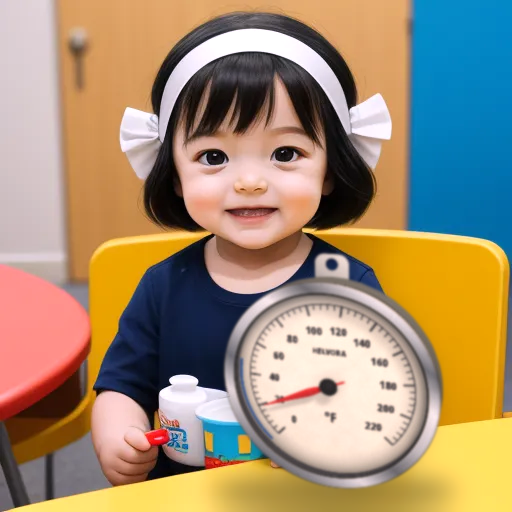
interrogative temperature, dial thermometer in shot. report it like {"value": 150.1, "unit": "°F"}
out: {"value": 20, "unit": "°F"}
